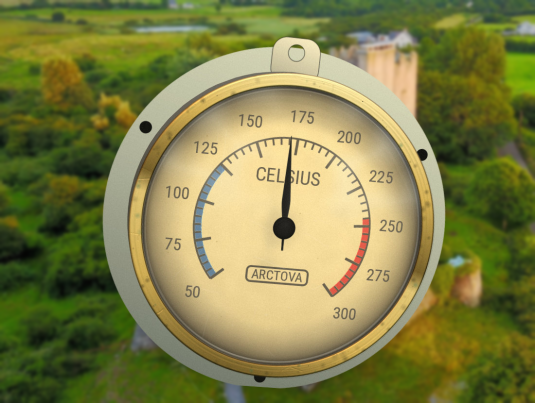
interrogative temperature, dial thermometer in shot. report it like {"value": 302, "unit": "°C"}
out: {"value": 170, "unit": "°C"}
